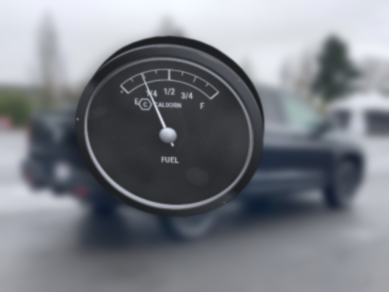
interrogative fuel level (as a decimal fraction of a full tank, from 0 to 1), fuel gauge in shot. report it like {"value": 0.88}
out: {"value": 0.25}
